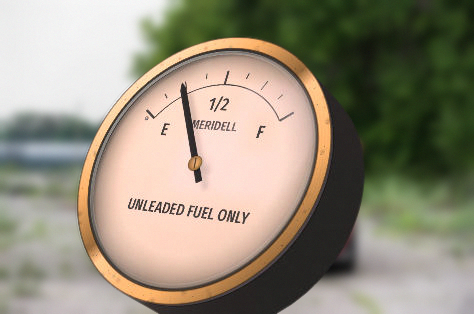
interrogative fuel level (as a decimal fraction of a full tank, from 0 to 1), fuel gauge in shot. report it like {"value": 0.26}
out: {"value": 0.25}
